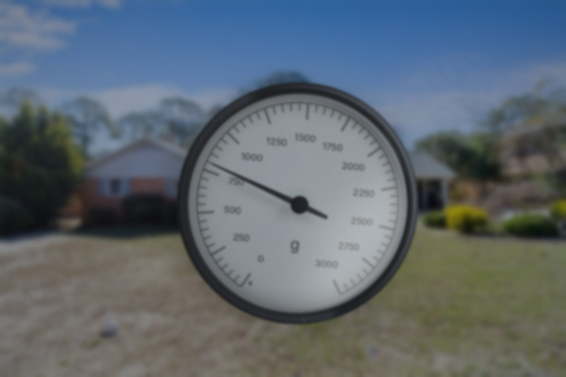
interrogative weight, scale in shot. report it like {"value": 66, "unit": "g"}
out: {"value": 800, "unit": "g"}
